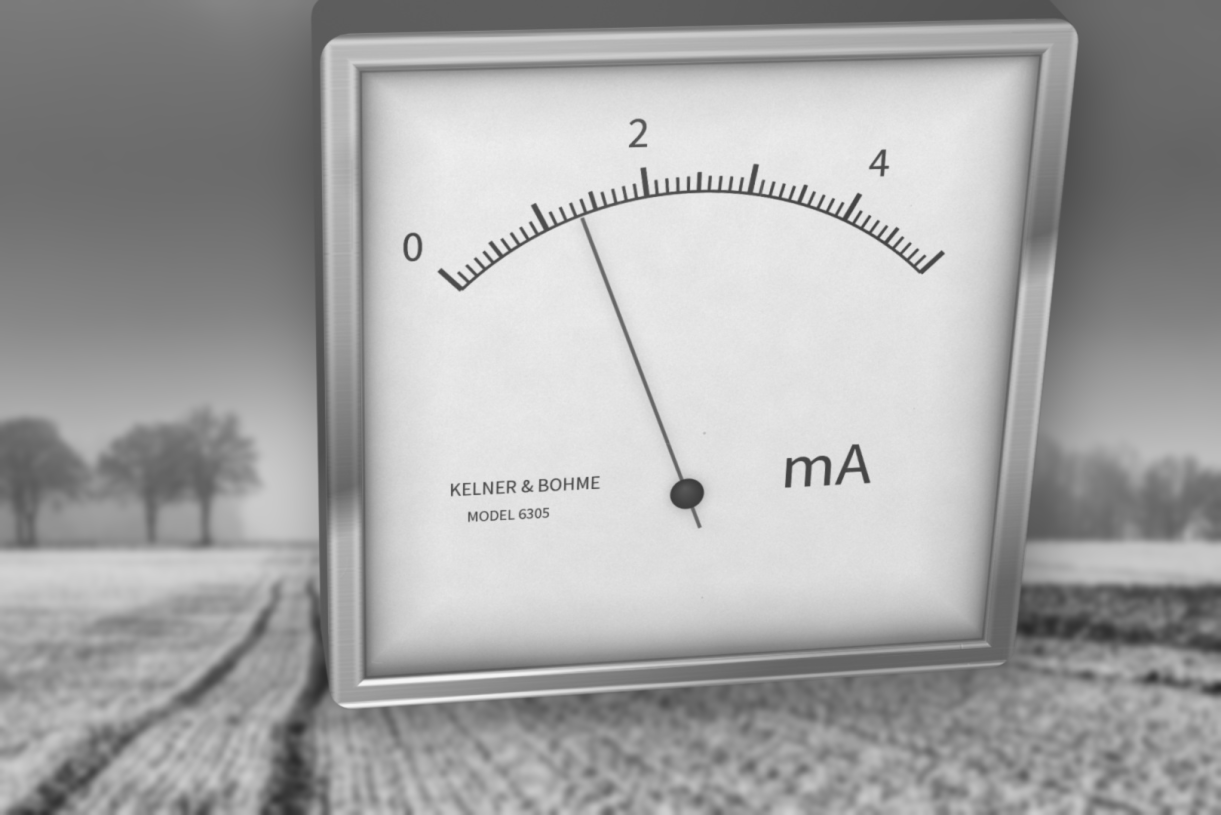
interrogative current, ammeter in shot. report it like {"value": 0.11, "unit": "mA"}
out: {"value": 1.35, "unit": "mA"}
